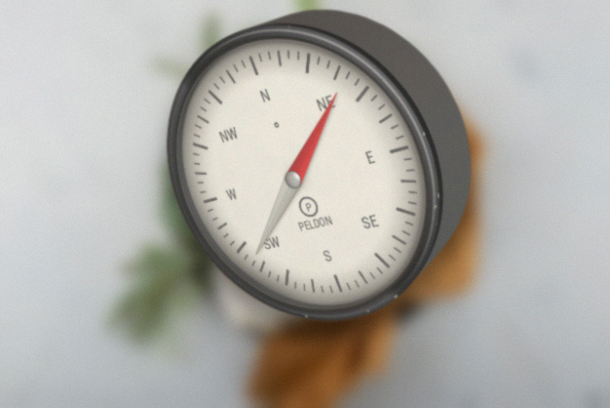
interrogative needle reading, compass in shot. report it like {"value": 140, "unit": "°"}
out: {"value": 50, "unit": "°"}
